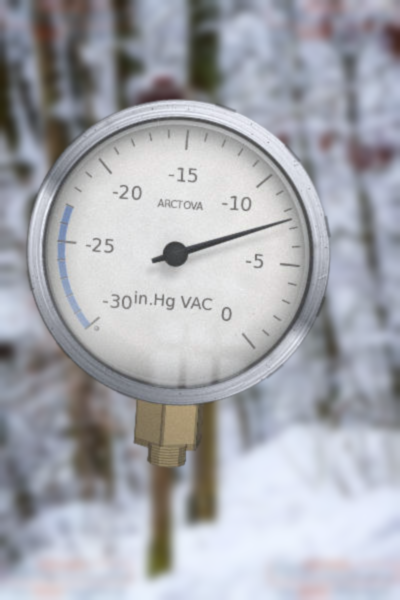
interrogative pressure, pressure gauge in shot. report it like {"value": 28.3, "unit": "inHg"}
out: {"value": -7.5, "unit": "inHg"}
